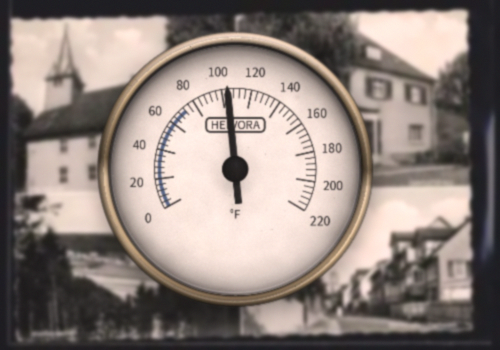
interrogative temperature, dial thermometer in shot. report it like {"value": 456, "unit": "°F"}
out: {"value": 104, "unit": "°F"}
